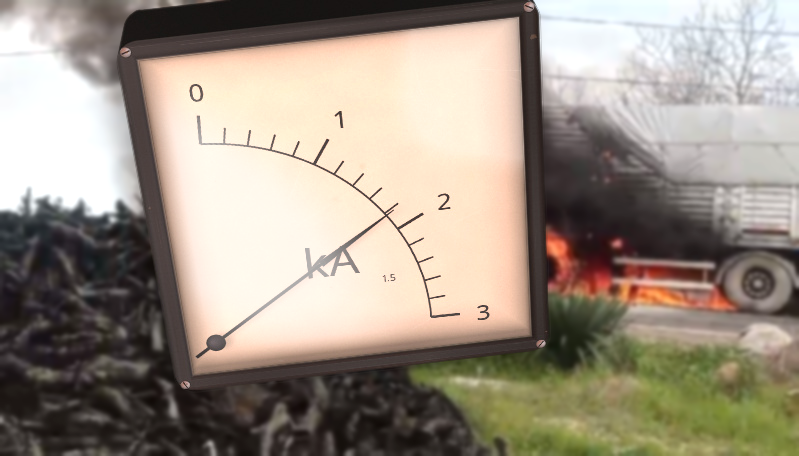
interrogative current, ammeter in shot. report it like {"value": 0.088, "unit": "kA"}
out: {"value": 1.8, "unit": "kA"}
